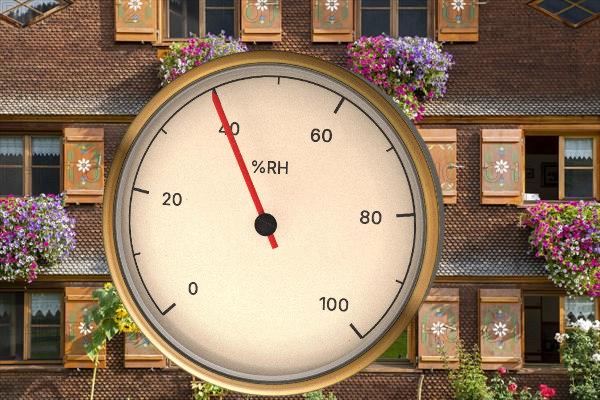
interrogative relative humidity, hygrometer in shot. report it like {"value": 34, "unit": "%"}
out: {"value": 40, "unit": "%"}
